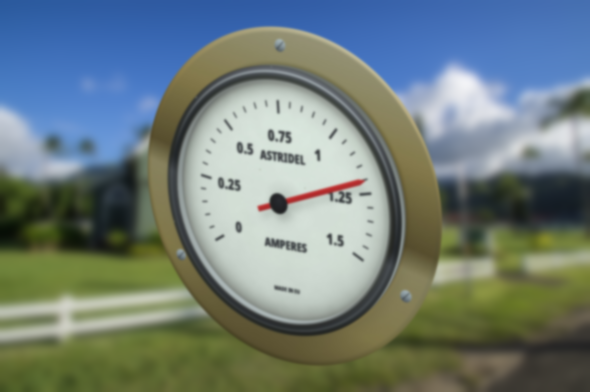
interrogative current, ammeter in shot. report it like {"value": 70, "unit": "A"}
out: {"value": 1.2, "unit": "A"}
